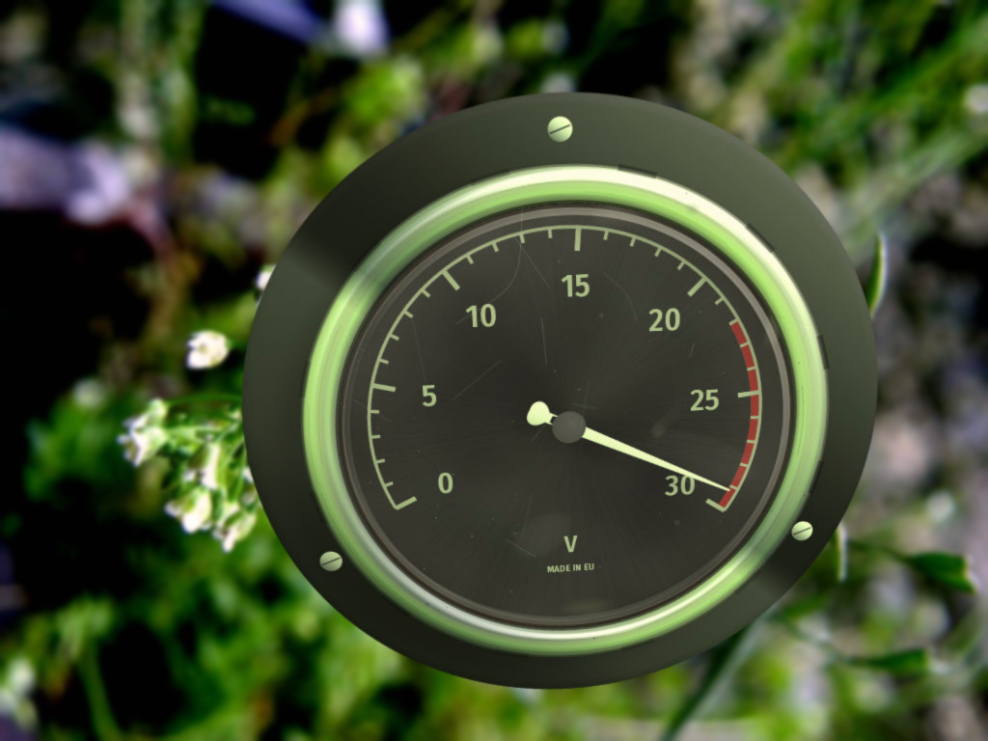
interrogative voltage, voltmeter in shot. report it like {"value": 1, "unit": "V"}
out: {"value": 29, "unit": "V"}
